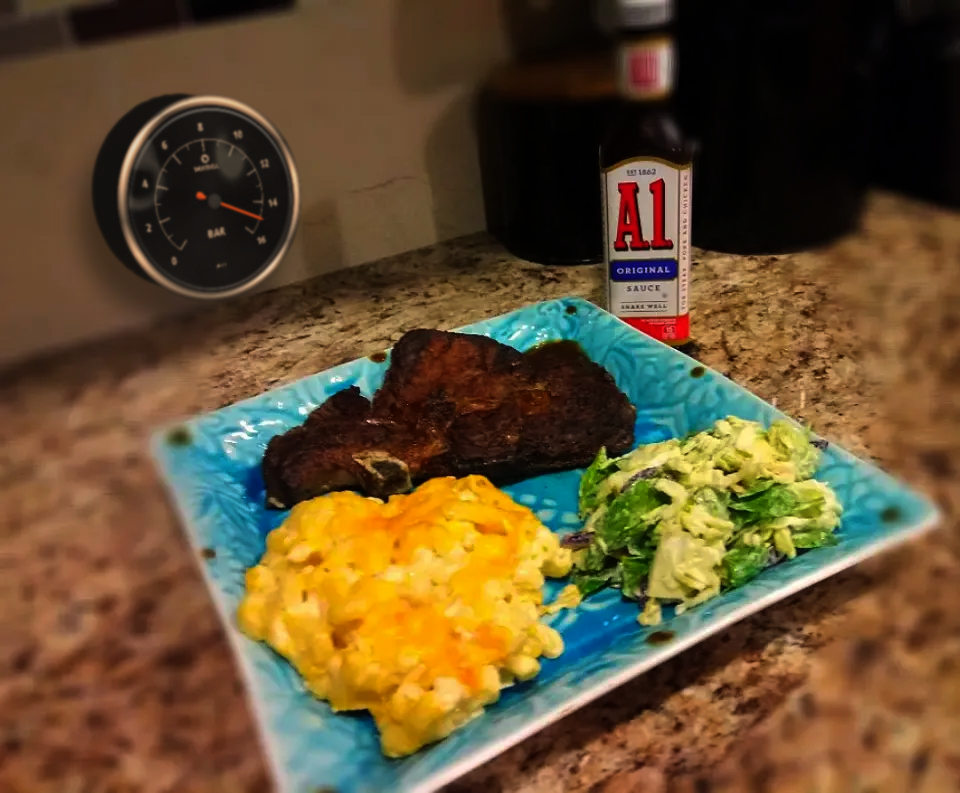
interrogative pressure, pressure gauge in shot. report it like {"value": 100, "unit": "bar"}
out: {"value": 15, "unit": "bar"}
